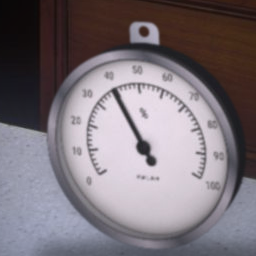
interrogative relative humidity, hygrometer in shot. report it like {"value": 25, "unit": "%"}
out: {"value": 40, "unit": "%"}
